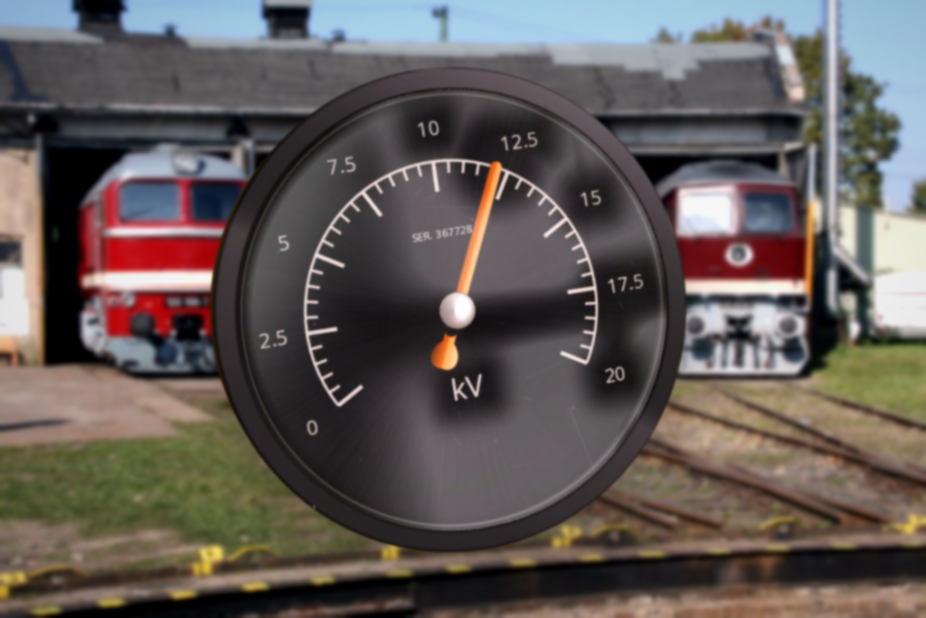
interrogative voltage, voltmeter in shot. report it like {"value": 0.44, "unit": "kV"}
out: {"value": 12, "unit": "kV"}
